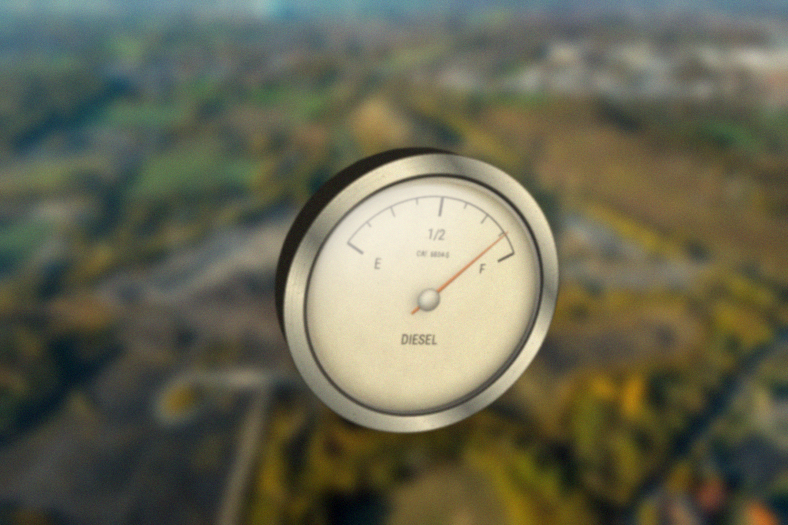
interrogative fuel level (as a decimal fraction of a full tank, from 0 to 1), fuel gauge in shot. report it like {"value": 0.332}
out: {"value": 0.875}
